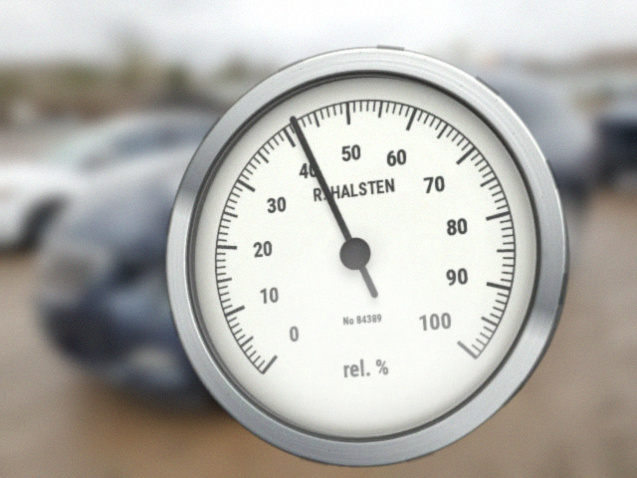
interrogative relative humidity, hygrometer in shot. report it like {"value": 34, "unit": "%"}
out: {"value": 42, "unit": "%"}
